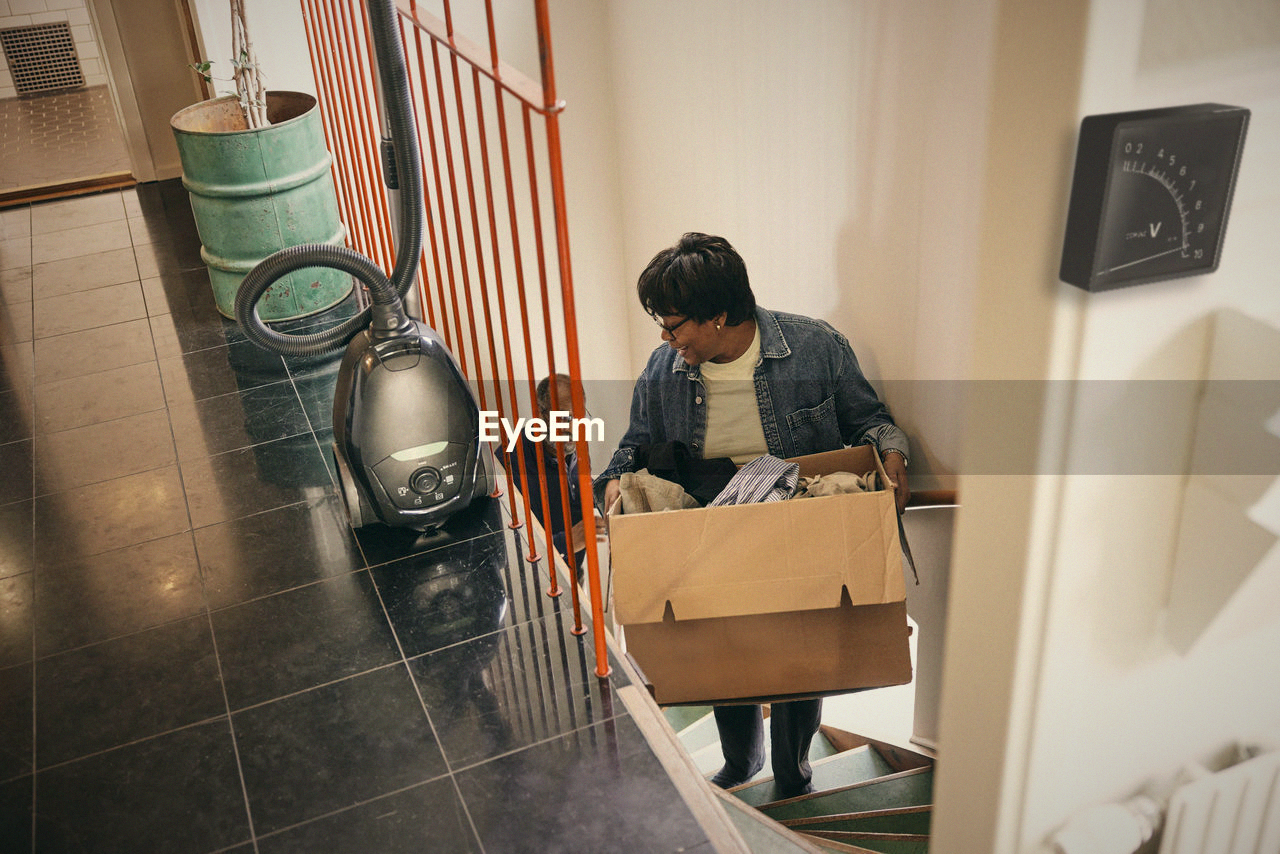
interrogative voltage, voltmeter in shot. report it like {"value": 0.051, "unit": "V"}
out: {"value": 9.5, "unit": "V"}
